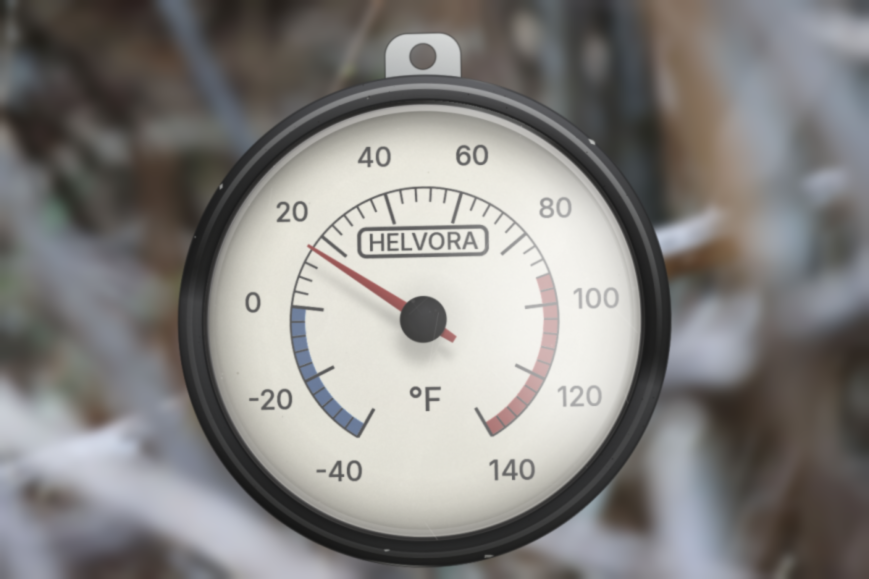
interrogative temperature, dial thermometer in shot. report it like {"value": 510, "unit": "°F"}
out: {"value": 16, "unit": "°F"}
